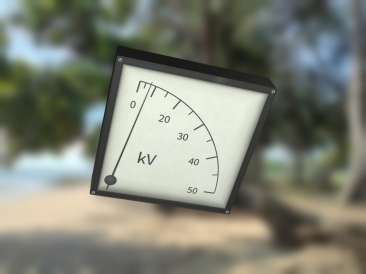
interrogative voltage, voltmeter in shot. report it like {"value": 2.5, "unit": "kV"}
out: {"value": 7.5, "unit": "kV"}
